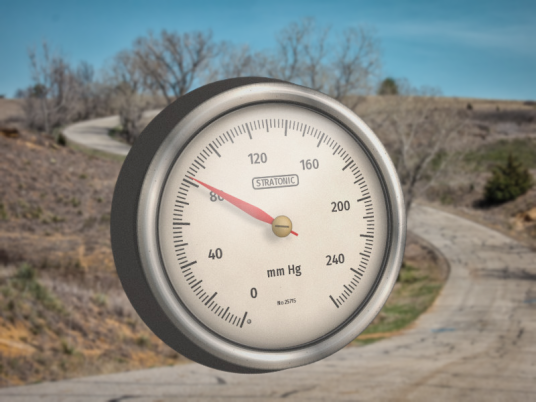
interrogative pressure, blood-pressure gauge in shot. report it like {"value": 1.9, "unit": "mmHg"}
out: {"value": 82, "unit": "mmHg"}
